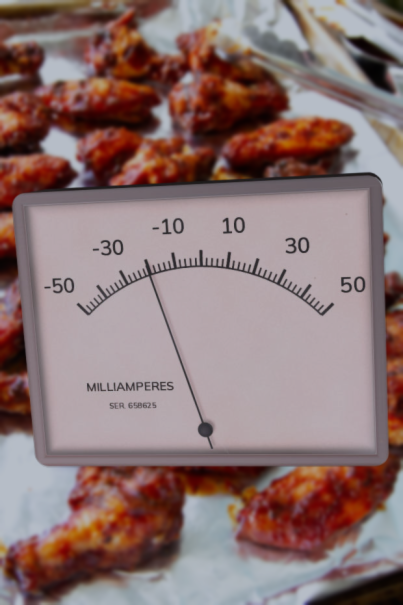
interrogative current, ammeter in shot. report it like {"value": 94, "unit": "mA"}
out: {"value": -20, "unit": "mA"}
